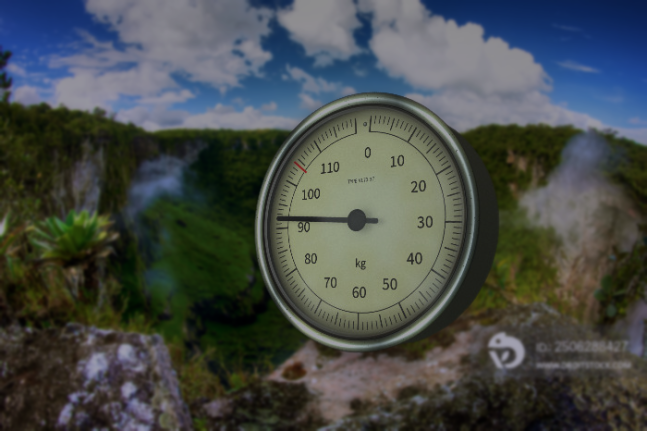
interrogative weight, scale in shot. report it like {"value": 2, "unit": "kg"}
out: {"value": 92, "unit": "kg"}
